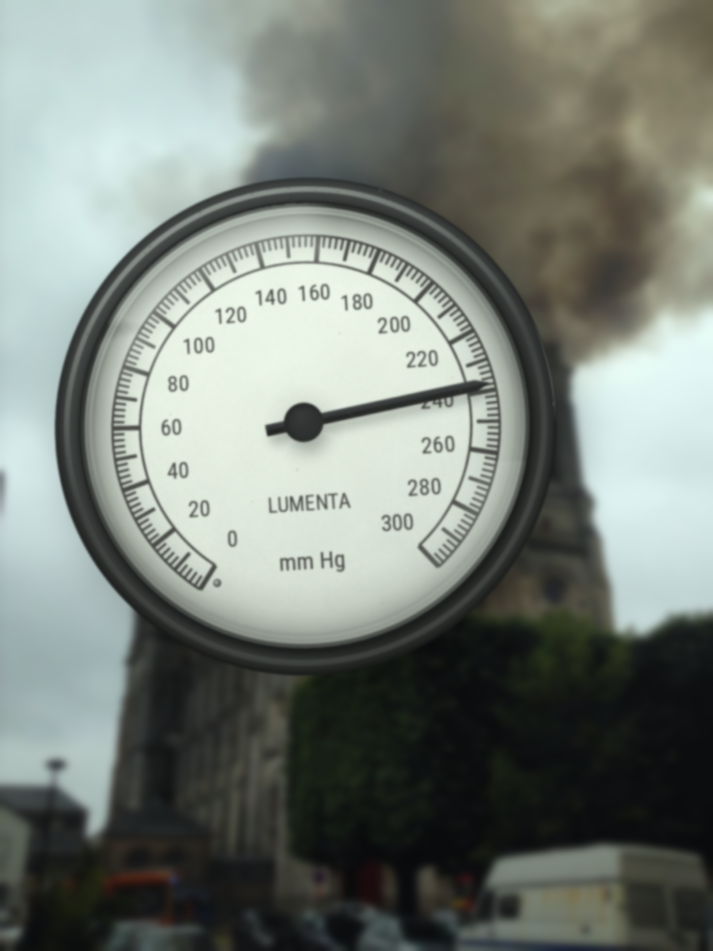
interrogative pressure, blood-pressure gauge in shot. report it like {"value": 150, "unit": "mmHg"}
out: {"value": 238, "unit": "mmHg"}
